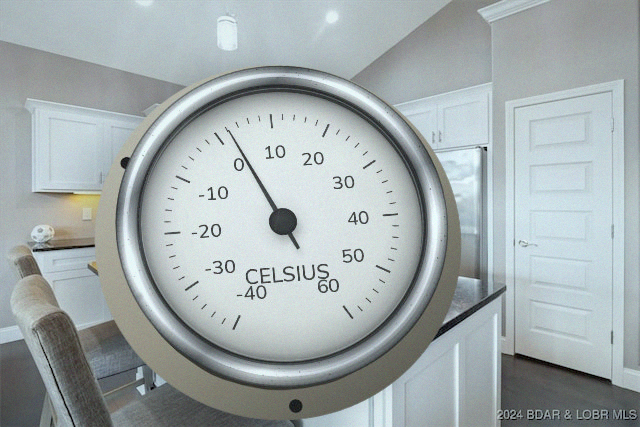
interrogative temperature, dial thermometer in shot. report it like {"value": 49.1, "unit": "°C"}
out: {"value": 2, "unit": "°C"}
